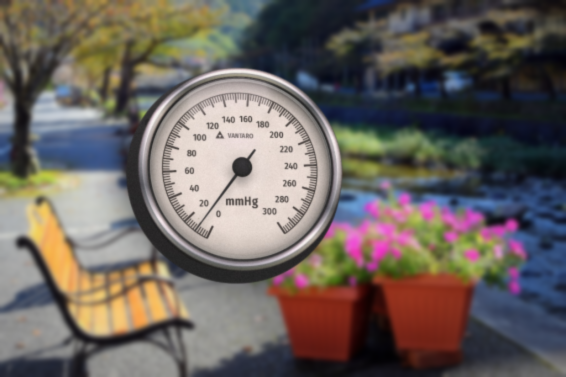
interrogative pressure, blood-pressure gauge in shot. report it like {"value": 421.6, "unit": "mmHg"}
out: {"value": 10, "unit": "mmHg"}
